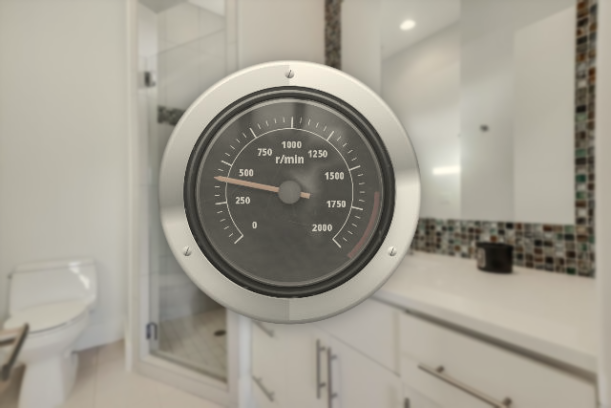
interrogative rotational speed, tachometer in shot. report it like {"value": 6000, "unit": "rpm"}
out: {"value": 400, "unit": "rpm"}
